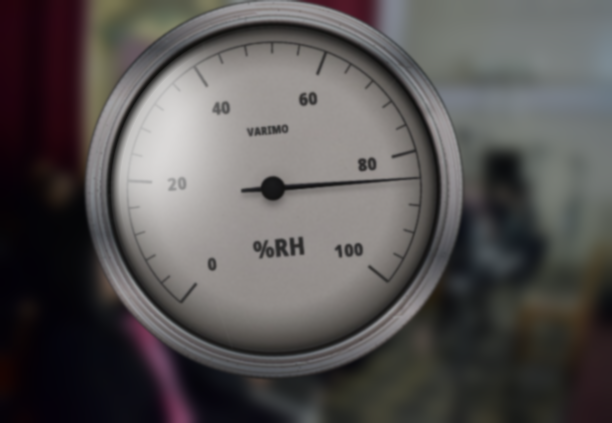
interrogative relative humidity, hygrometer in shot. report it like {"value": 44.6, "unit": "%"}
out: {"value": 84, "unit": "%"}
